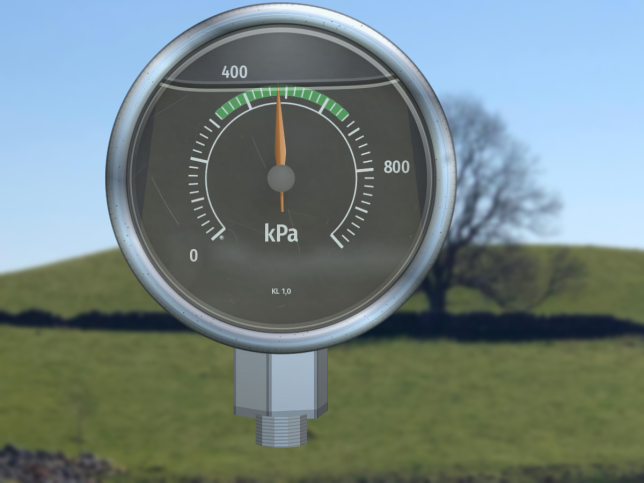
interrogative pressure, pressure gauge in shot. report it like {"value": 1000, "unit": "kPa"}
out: {"value": 480, "unit": "kPa"}
